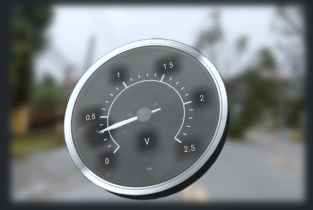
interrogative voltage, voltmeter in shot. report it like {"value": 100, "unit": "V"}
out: {"value": 0.3, "unit": "V"}
